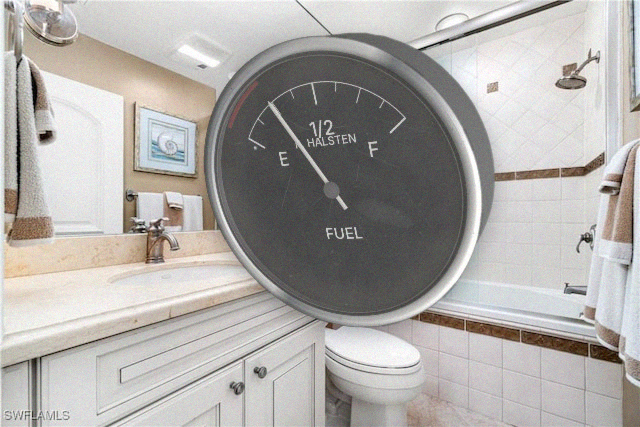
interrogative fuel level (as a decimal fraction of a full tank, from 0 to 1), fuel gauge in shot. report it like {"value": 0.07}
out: {"value": 0.25}
